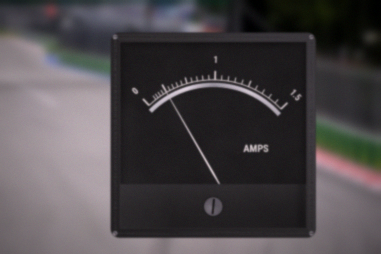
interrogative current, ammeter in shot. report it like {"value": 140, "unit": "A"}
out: {"value": 0.5, "unit": "A"}
